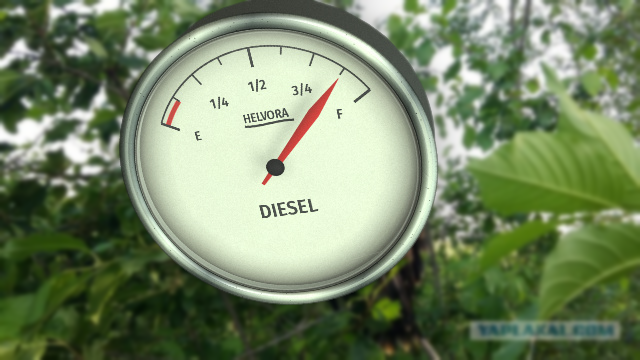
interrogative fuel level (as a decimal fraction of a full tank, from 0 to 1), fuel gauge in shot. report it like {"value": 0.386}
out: {"value": 0.875}
